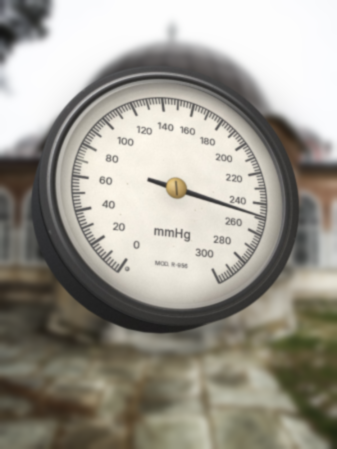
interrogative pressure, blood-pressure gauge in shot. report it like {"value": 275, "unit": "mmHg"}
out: {"value": 250, "unit": "mmHg"}
